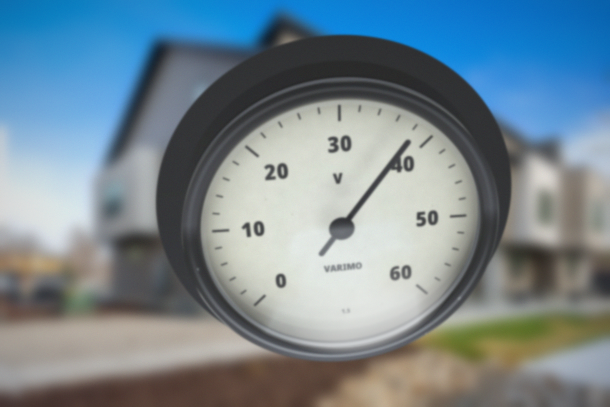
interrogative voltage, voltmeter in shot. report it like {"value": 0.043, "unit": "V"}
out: {"value": 38, "unit": "V"}
